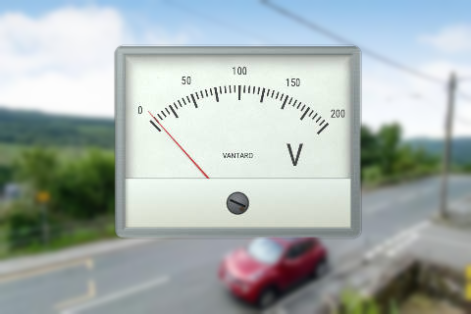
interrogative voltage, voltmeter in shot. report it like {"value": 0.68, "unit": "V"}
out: {"value": 5, "unit": "V"}
